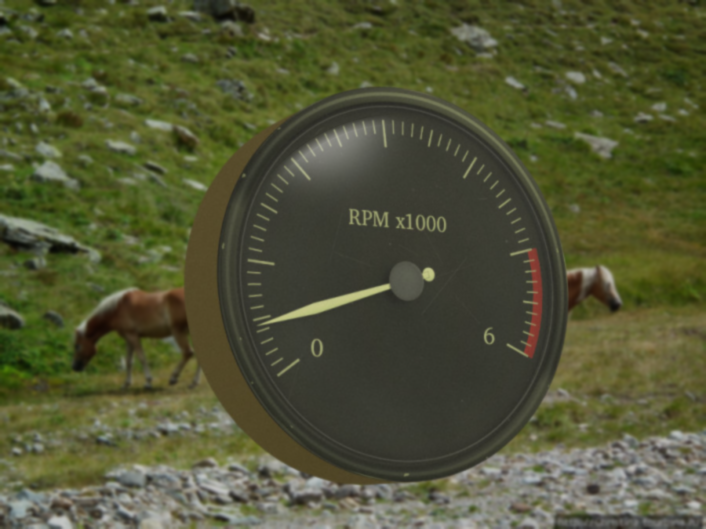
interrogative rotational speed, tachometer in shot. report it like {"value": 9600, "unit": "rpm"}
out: {"value": 450, "unit": "rpm"}
